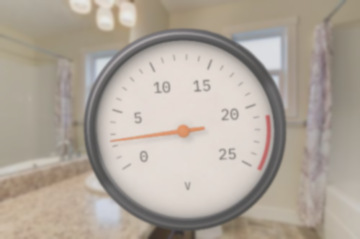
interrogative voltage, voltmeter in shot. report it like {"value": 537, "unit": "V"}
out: {"value": 2.5, "unit": "V"}
